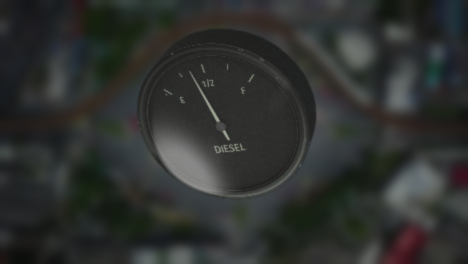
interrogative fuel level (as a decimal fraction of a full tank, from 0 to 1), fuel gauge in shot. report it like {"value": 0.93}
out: {"value": 0.375}
